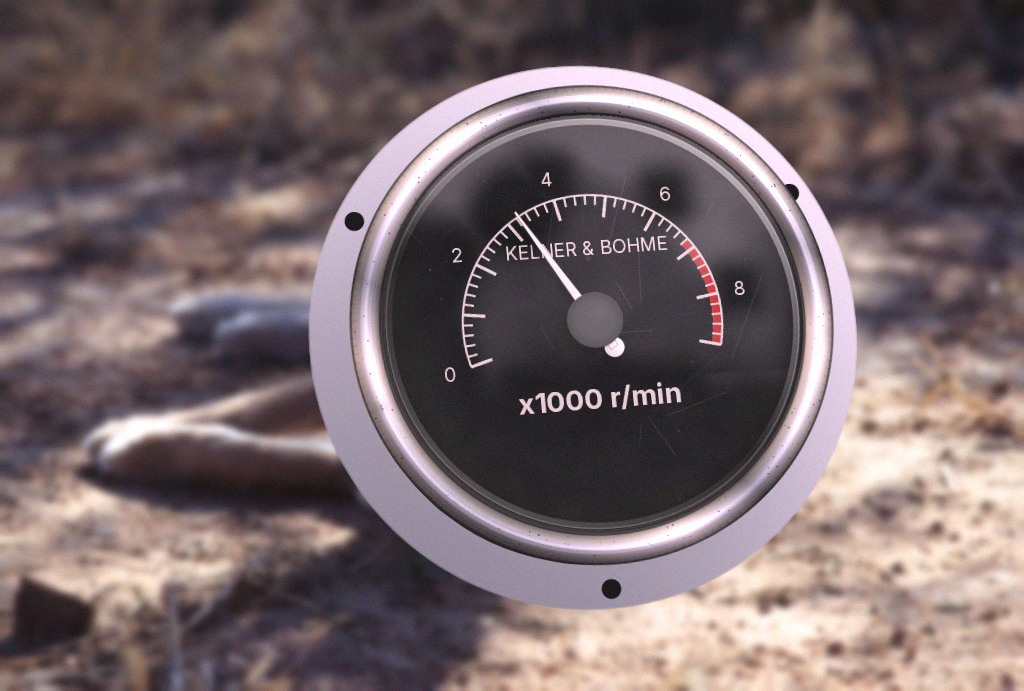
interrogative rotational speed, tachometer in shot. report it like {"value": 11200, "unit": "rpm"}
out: {"value": 3200, "unit": "rpm"}
